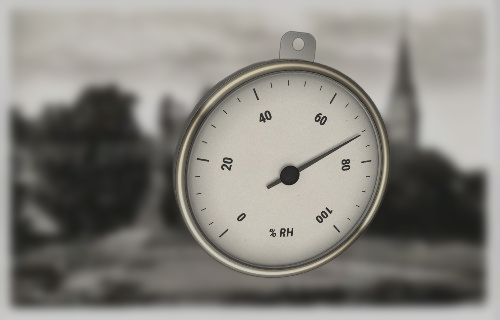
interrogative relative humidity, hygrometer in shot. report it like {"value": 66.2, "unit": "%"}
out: {"value": 72, "unit": "%"}
